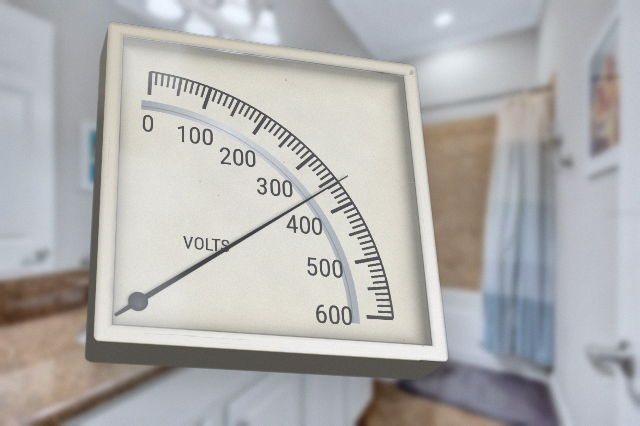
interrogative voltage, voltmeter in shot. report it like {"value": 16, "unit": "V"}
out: {"value": 360, "unit": "V"}
